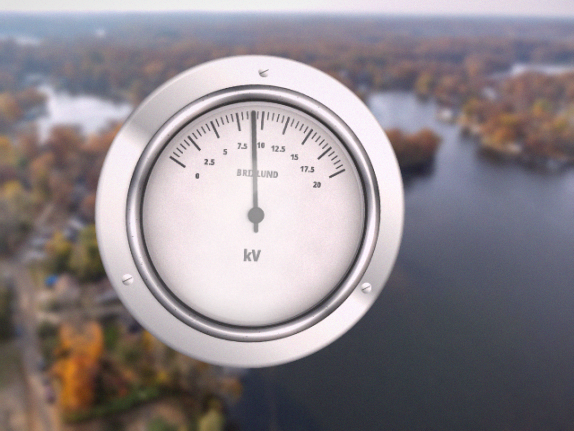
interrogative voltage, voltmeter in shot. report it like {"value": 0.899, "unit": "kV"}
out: {"value": 9, "unit": "kV"}
